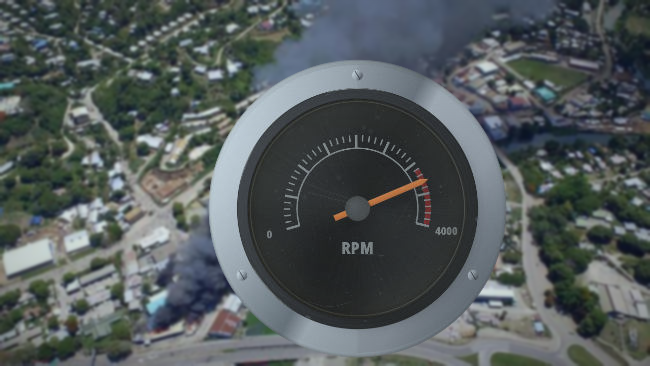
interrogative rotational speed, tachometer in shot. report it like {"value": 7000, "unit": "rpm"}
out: {"value": 3300, "unit": "rpm"}
